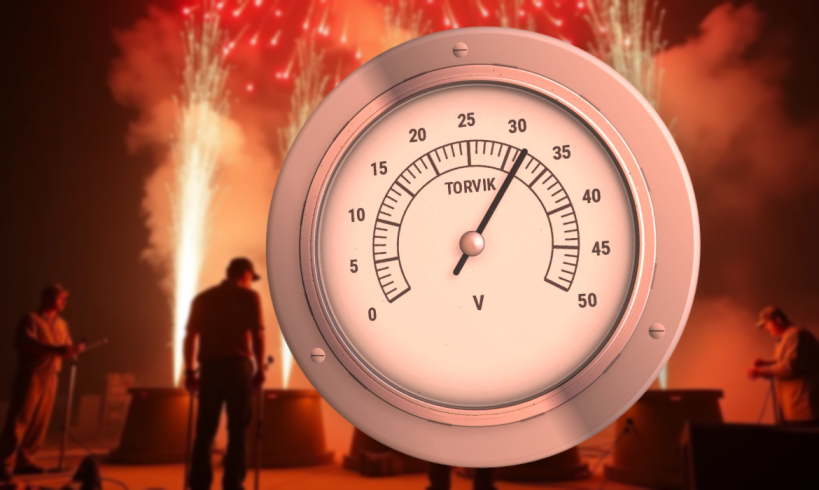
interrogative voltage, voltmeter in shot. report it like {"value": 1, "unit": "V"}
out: {"value": 32, "unit": "V"}
